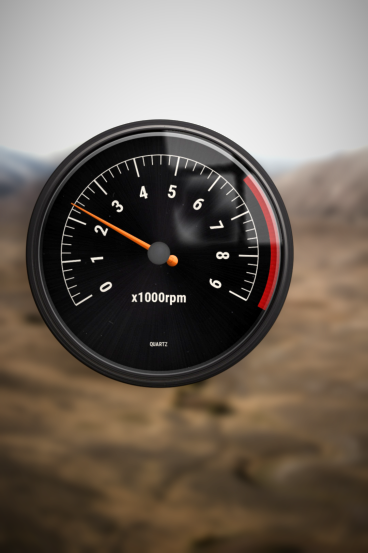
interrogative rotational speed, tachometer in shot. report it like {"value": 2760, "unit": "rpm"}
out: {"value": 2300, "unit": "rpm"}
